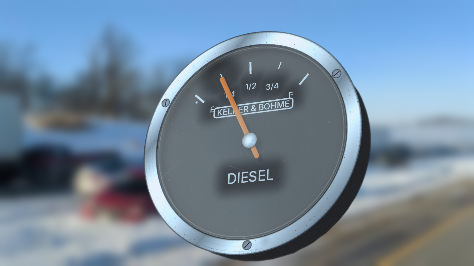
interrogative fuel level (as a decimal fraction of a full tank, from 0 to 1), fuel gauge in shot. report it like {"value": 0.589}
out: {"value": 0.25}
